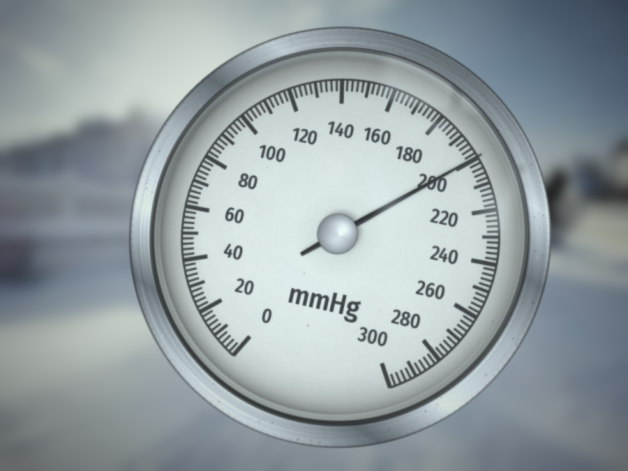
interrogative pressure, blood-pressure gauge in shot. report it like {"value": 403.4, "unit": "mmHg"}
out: {"value": 200, "unit": "mmHg"}
